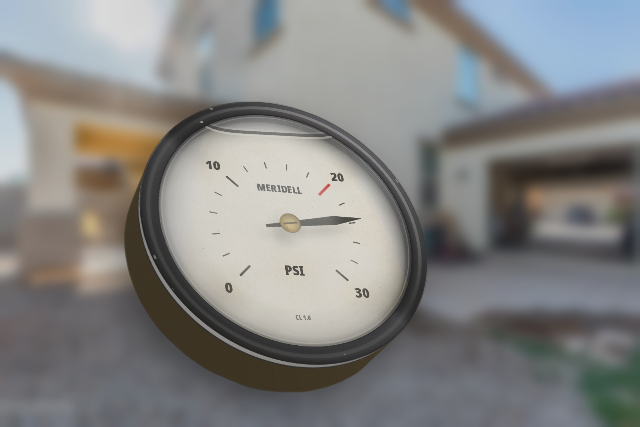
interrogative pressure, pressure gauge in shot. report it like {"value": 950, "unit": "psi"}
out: {"value": 24, "unit": "psi"}
